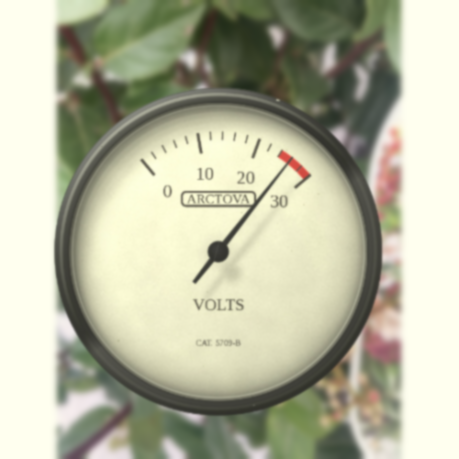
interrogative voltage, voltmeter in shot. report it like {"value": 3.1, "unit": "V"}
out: {"value": 26, "unit": "V"}
